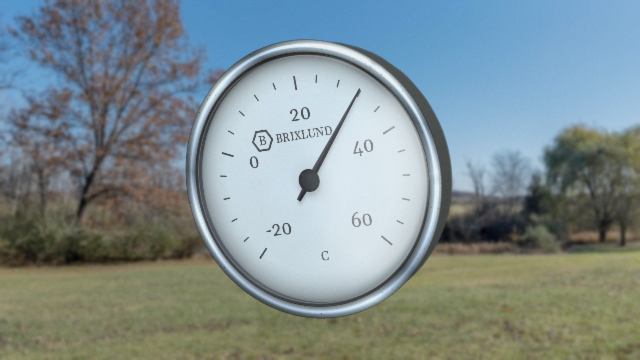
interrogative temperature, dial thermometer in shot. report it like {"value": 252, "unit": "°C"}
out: {"value": 32, "unit": "°C"}
